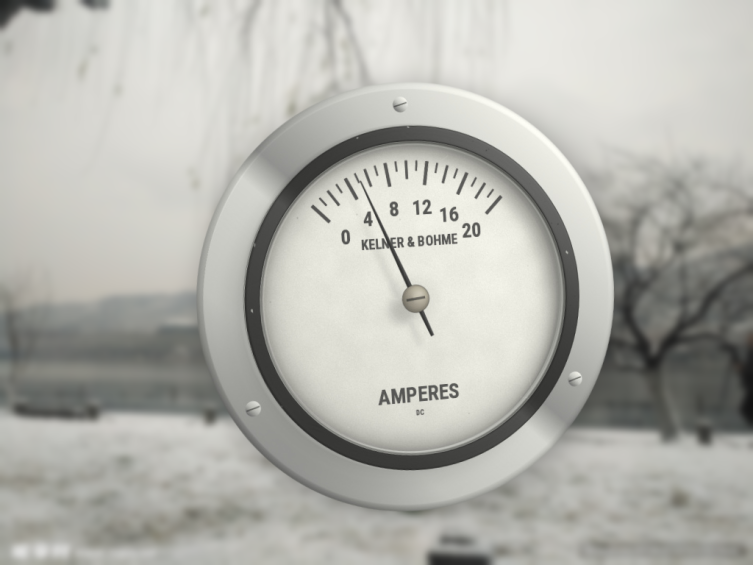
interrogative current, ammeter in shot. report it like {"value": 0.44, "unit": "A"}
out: {"value": 5, "unit": "A"}
